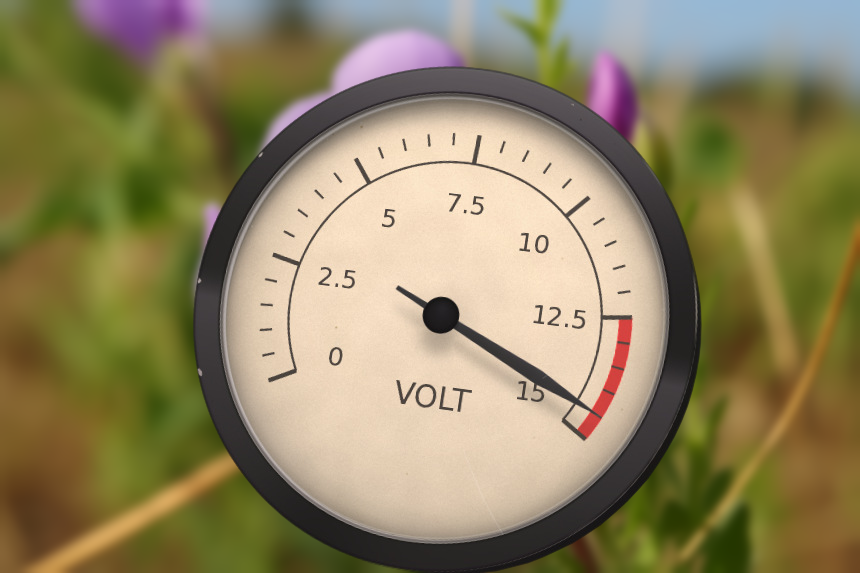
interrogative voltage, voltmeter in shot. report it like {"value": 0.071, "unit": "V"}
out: {"value": 14.5, "unit": "V"}
